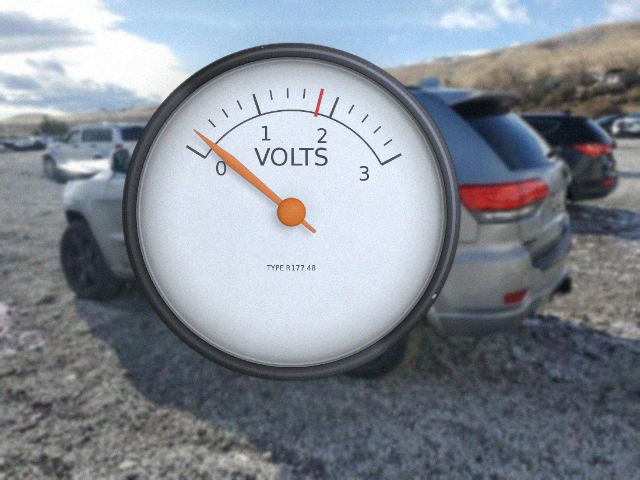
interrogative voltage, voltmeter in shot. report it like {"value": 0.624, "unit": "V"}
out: {"value": 0.2, "unit": "V"}
